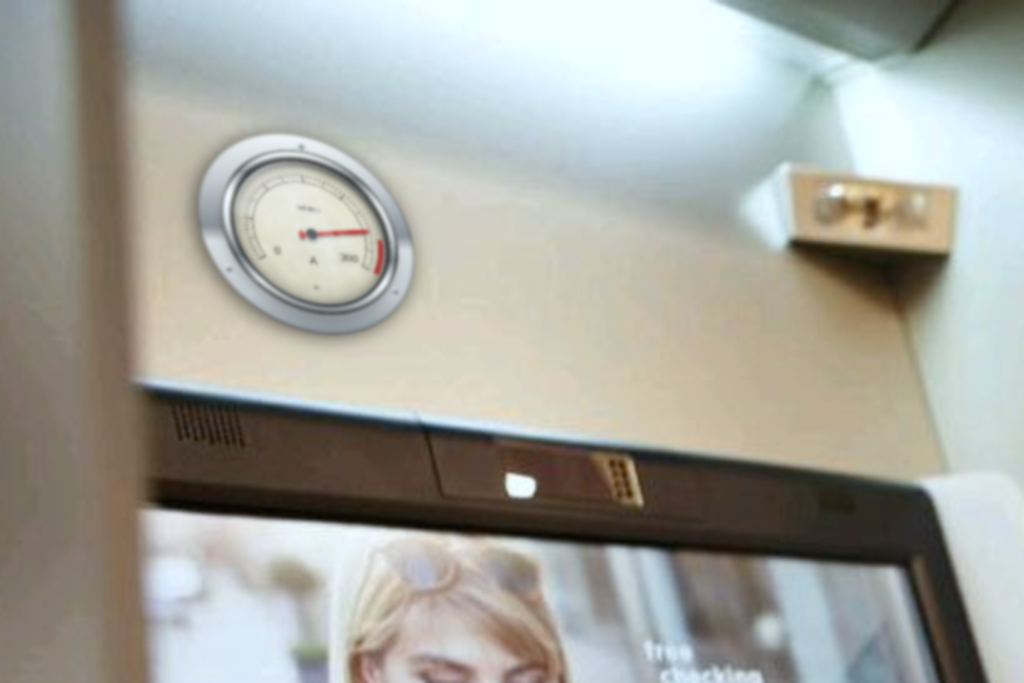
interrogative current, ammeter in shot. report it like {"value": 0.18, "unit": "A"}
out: {"value": 250, "unit": "A"}
